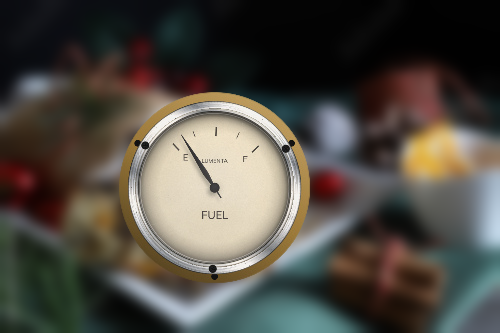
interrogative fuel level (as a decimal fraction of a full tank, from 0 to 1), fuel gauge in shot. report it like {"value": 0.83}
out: {"value": 0.125}
